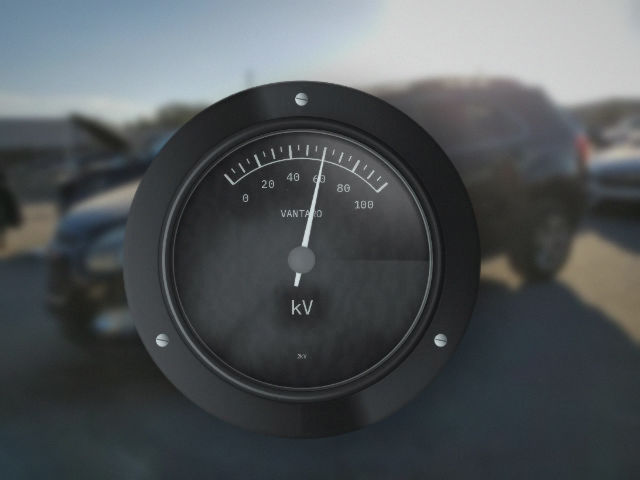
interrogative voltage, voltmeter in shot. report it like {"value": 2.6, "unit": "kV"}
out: {"value": 60, "unit": "kV"}
